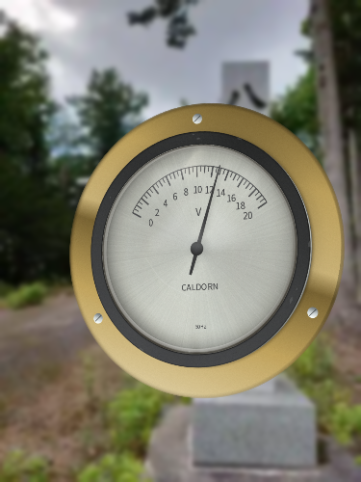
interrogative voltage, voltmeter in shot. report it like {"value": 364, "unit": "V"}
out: {"value": 13, "unit": "V"}
